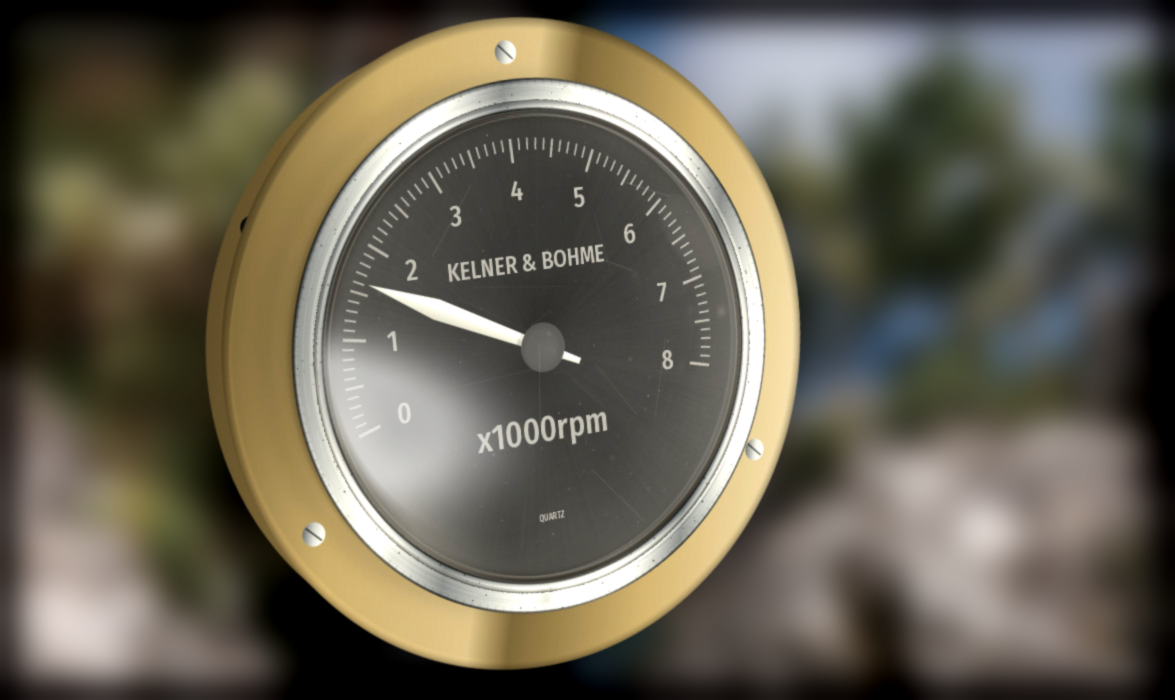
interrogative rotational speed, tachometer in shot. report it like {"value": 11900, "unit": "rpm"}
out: {"value": 1600, "unit": "rpm"}
